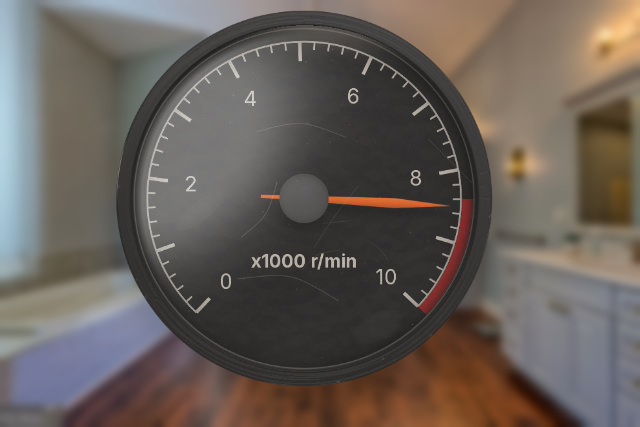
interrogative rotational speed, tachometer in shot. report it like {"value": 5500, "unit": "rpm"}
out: {"value": 8500, "unit": "rpm"}
